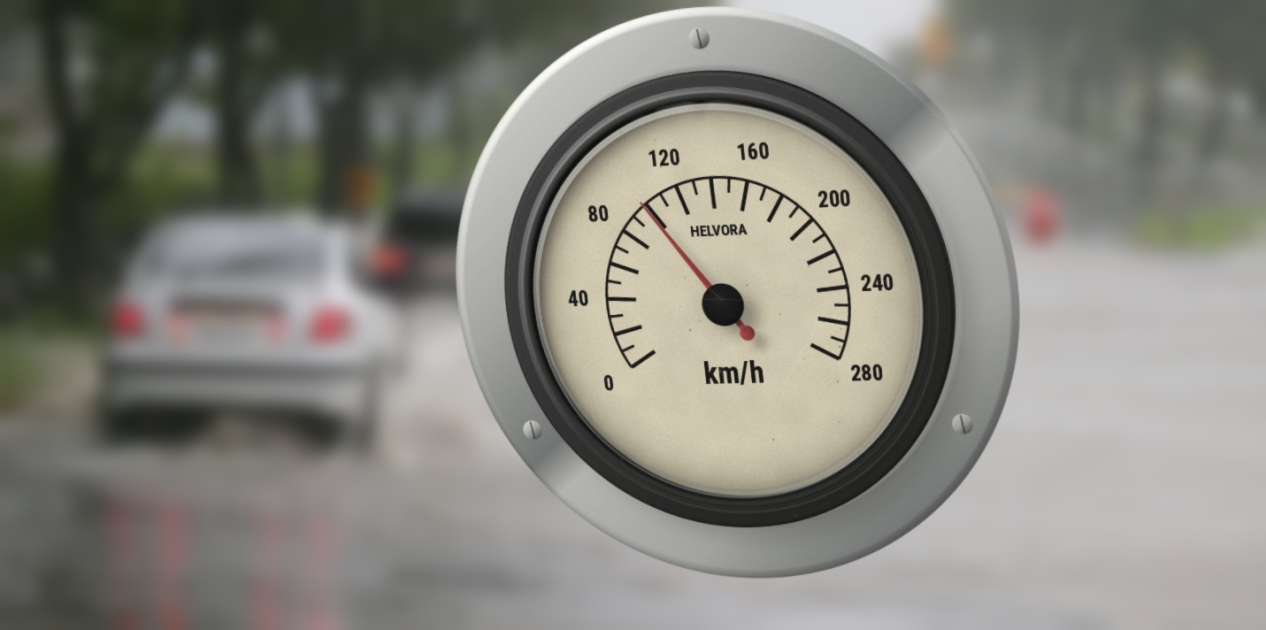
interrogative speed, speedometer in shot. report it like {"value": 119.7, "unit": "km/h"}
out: {"value": 100, "unit": "km/h"}
